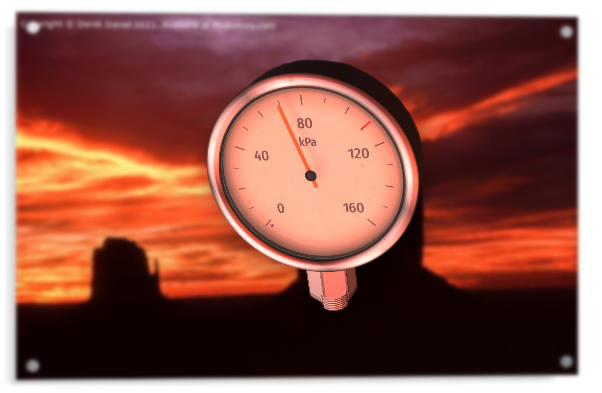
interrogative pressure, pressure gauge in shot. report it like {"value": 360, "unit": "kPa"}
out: {"value": 70, "unit": "kPa"}
